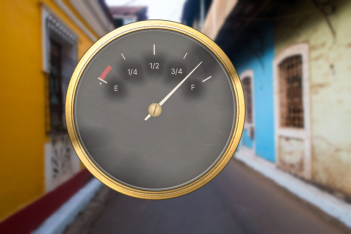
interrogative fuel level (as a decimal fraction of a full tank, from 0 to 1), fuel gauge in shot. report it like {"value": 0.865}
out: {"value": 0.875}
